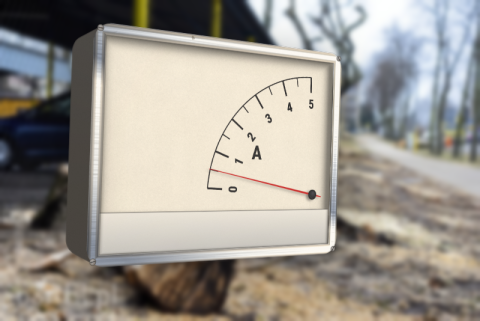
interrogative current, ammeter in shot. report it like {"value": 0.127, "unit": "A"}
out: {"value": 0.5, "unit": "A"}
